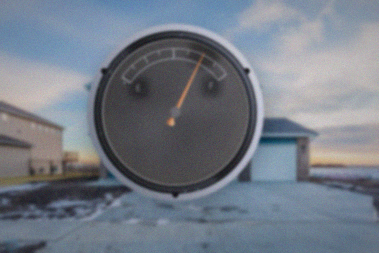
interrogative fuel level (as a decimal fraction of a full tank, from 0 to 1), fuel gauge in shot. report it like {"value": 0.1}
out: {"value": 0.75}
